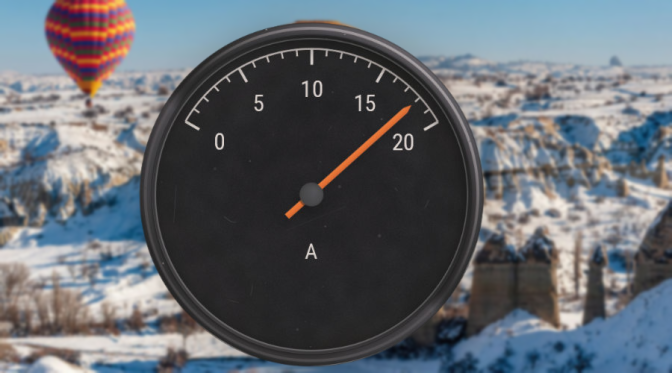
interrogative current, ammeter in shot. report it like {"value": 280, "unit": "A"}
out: {"value": 18, "unit": "A"}
